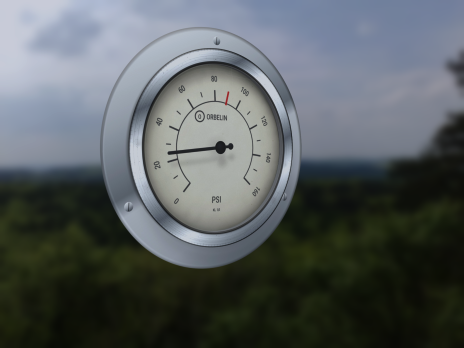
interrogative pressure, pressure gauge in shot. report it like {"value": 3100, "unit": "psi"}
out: {"value": 25, "unit": "psi"}
